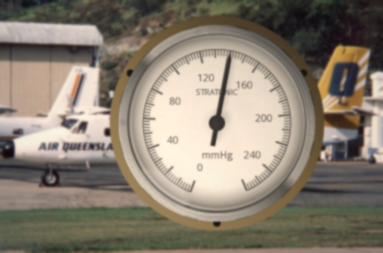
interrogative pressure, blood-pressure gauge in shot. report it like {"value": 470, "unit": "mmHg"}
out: {"value": 140, "unit": "mmHg"}
